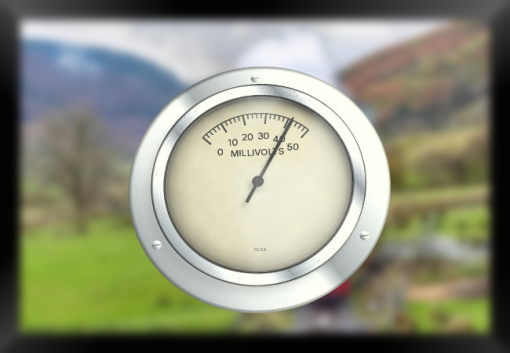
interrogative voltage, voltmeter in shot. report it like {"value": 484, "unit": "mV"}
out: {"value": 42, "unit": "mV"}
